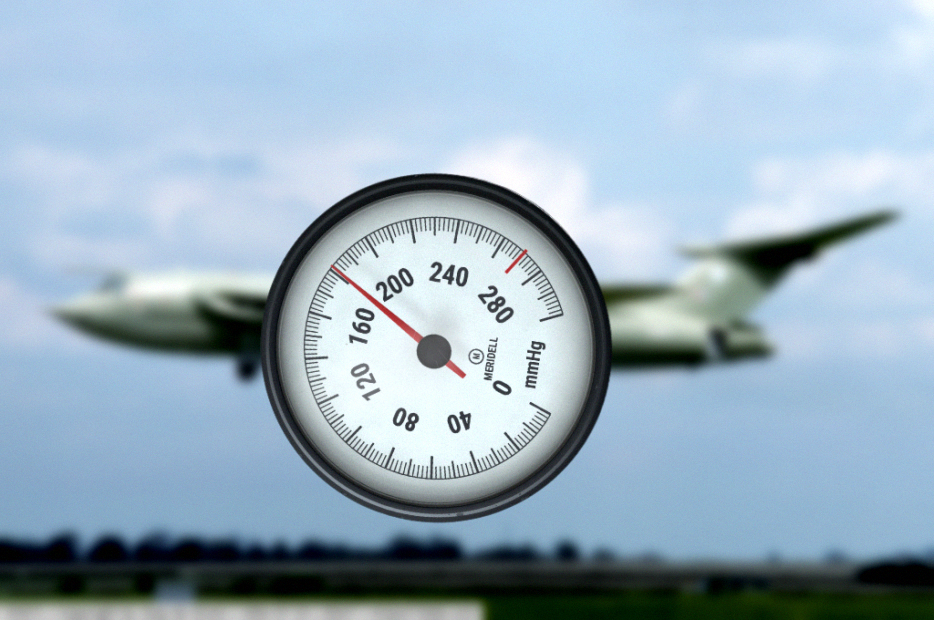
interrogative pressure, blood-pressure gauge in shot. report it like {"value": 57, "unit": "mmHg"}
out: {"value": 182, "unit": "mmHg"}
